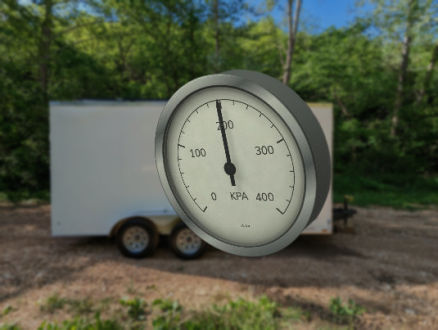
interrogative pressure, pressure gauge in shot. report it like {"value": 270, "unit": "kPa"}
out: {"value": 200, "unit": "kPa"}
